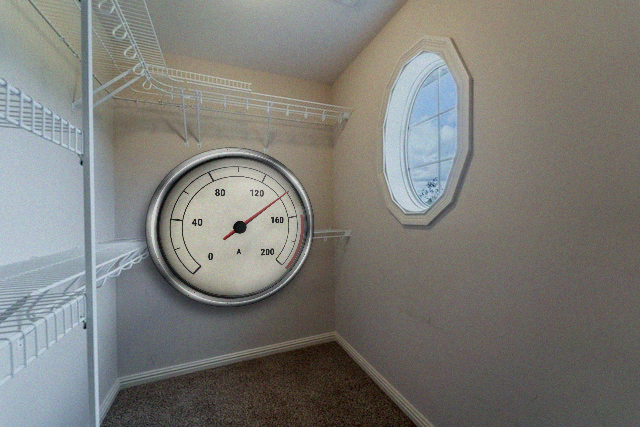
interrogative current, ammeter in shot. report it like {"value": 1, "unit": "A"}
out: {"value": 140, "unit": "A"}
